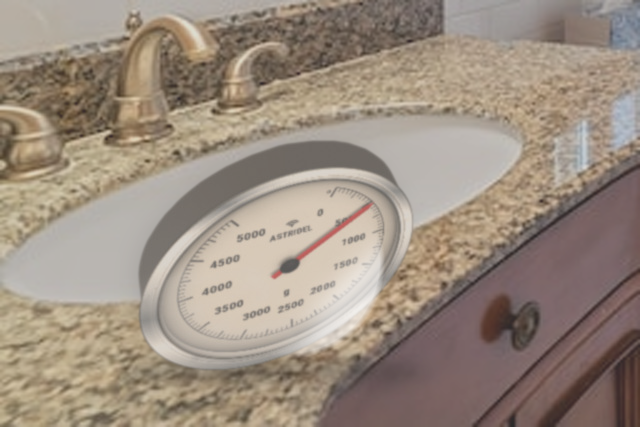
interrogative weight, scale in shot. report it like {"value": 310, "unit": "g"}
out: {"value": 500, "unit": "g"}
